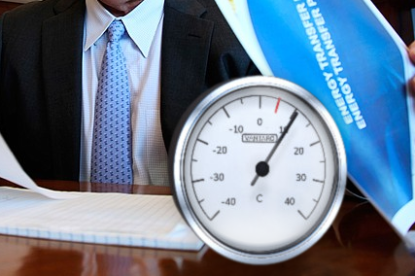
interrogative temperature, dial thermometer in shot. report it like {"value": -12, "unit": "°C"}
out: {"value": 10, "unit": "°C"}
